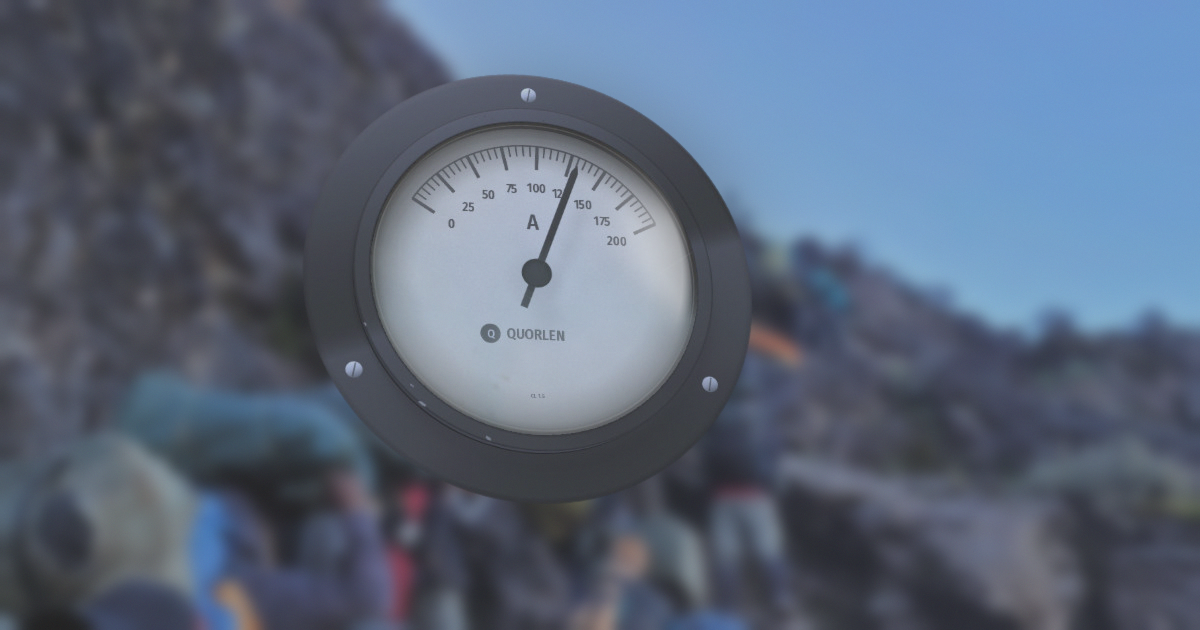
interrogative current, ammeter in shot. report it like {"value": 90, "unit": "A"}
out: {"value": 130, "unit": "A"}
